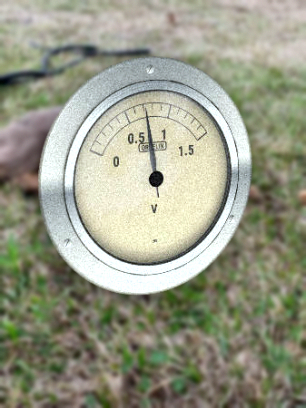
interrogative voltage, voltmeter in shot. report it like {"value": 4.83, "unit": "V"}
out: {"value": 0.7, "unit": "V"}
